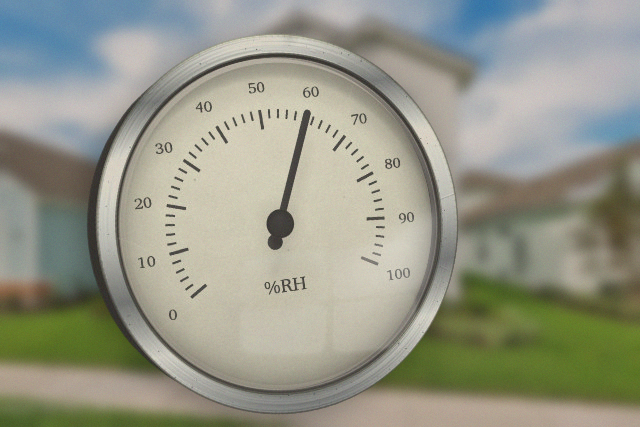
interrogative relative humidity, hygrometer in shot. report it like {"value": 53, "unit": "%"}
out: {"value": 60, "unit": "%"}
